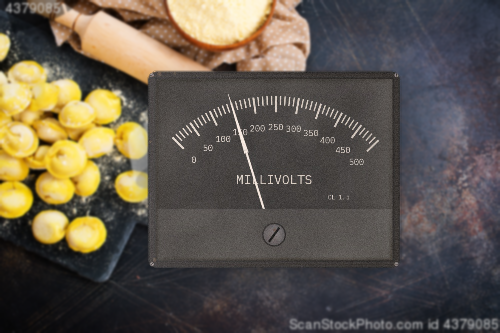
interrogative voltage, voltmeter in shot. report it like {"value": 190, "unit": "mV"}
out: {"value": 150, "unit": "mV"}
